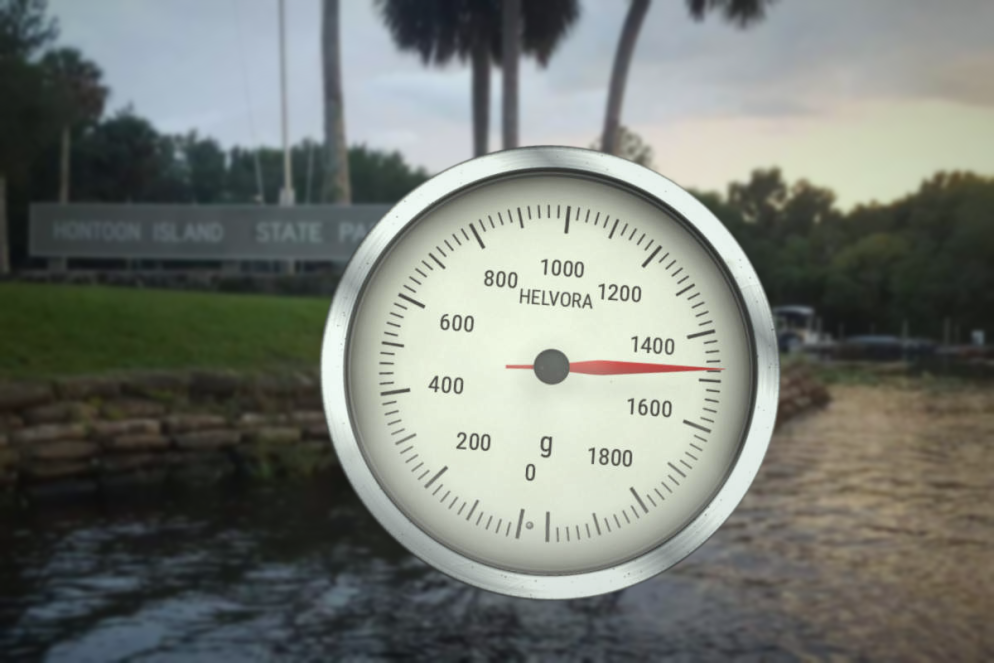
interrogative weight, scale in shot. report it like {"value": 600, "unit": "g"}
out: {"value": 1480, "unit": "g"}
